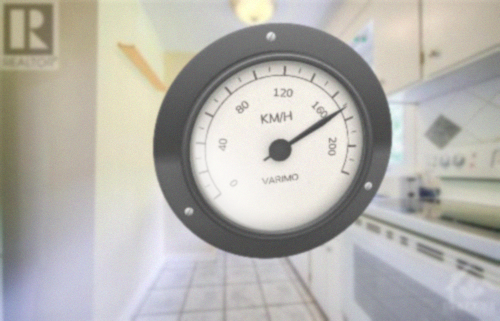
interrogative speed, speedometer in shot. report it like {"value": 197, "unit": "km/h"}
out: {"value": 170, "unit": "km/h"}
